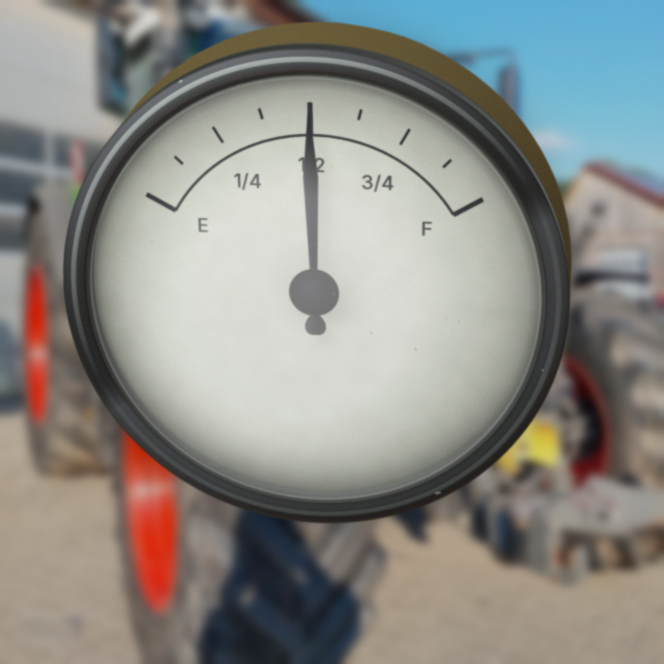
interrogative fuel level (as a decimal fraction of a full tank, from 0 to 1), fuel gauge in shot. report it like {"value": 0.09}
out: {"value": 0.5}
